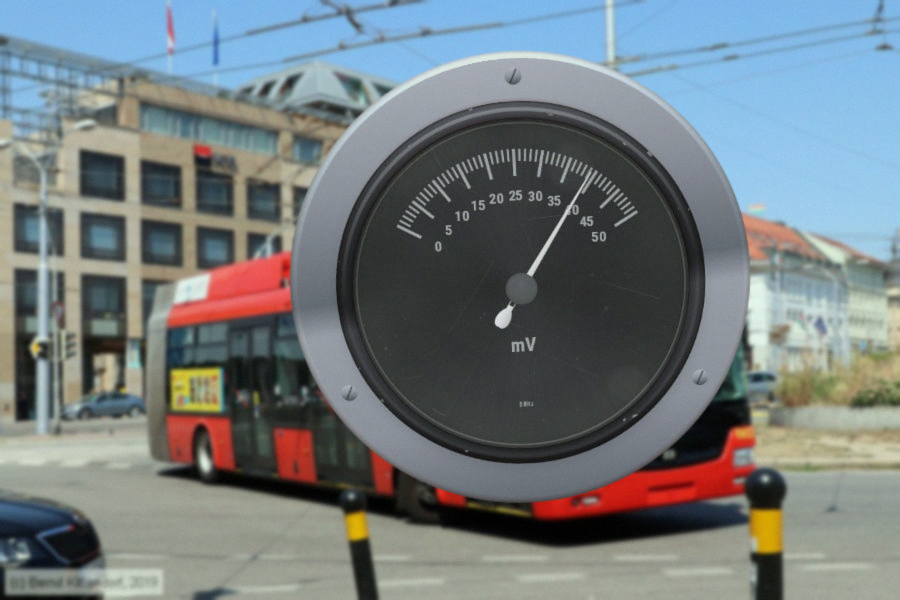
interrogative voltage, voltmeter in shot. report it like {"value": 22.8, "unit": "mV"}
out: {"value": 39, "unit": "mV"}
